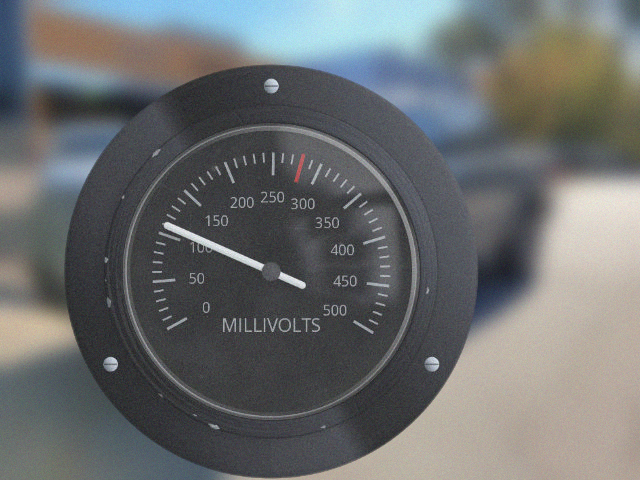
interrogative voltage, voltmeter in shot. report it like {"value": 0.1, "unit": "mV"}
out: {"value": 110, "unit": "mV"}
